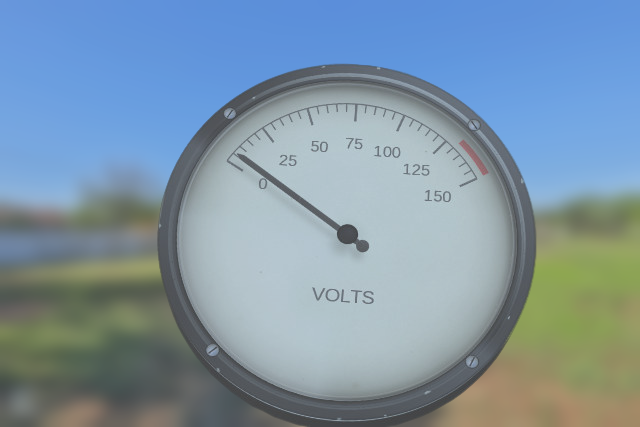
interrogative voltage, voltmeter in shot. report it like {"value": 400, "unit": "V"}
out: {"value": 5, "unit": "V"}
